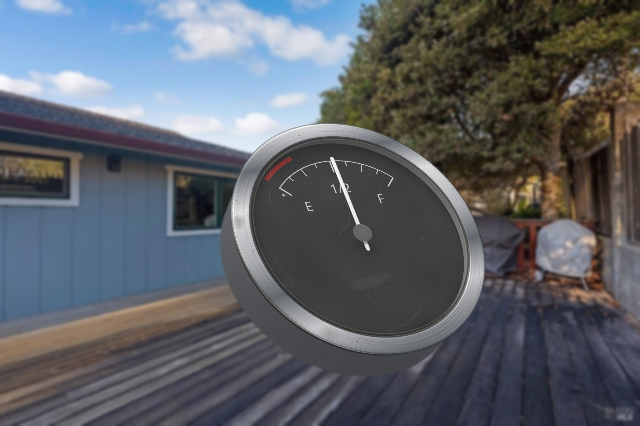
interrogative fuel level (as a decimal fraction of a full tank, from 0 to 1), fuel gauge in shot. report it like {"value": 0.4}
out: {"value": 0.5}
